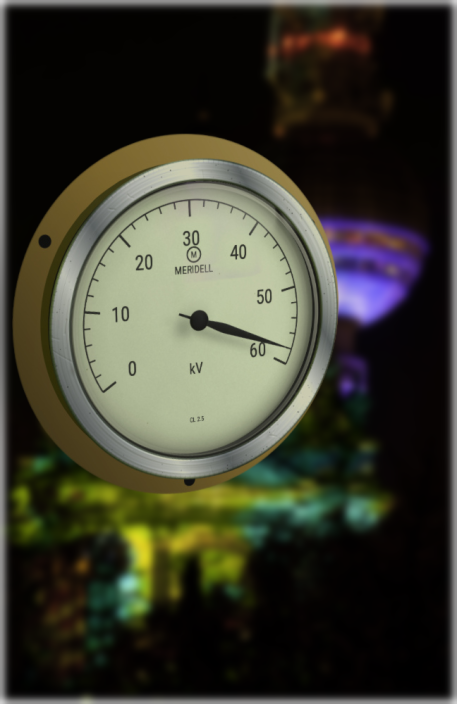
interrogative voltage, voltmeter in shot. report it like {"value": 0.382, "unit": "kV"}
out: {"value": 58, "unit": "kV"}
